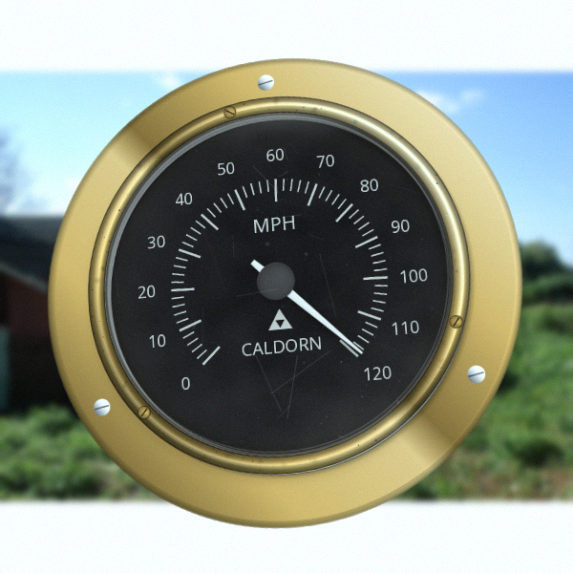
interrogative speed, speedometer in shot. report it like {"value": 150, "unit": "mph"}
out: {"value": 119, "unit": "mph"}
